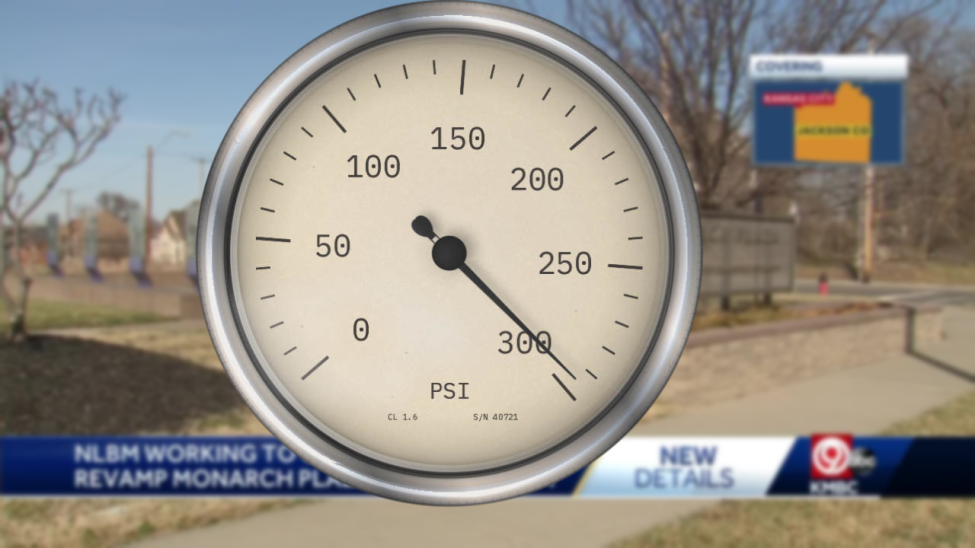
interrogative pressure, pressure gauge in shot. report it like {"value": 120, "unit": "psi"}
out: {"value": 295, "unit": "psi"}
